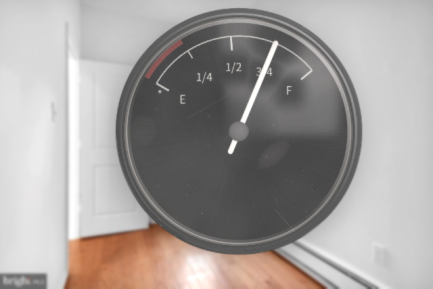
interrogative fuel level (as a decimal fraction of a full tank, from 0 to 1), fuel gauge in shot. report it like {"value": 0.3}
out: {"value": 0.75}
